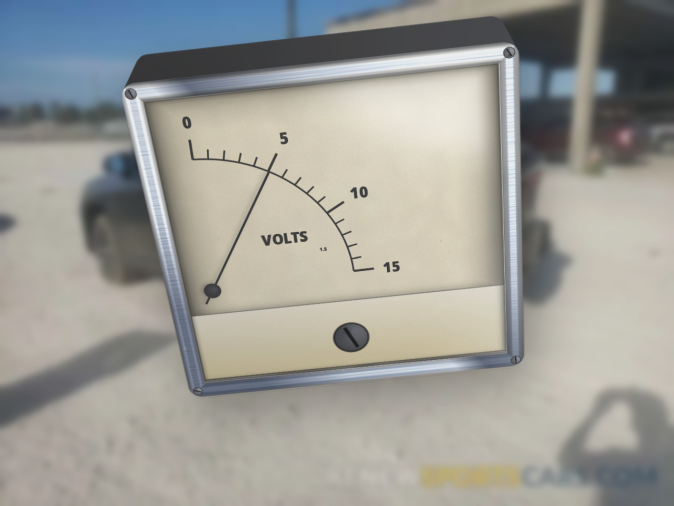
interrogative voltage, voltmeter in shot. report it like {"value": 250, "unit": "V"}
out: {"value": 5, "unit": "V"}
